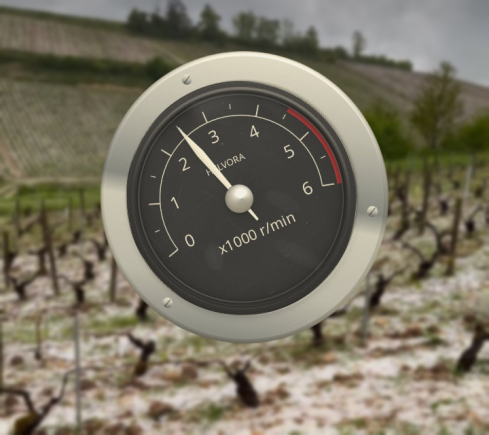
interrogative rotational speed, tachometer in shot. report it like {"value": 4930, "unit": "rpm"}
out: {"value": 2500, "unit": "rpm"}
